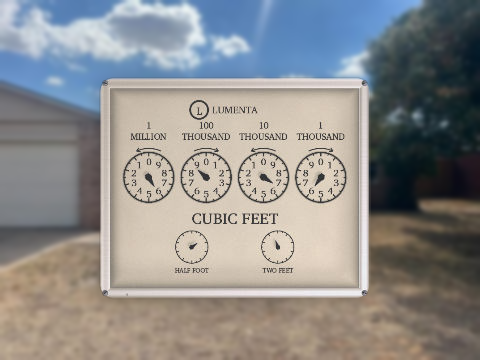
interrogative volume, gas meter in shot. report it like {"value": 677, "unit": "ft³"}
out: {"value": 586600, "unit": "ft³"}
